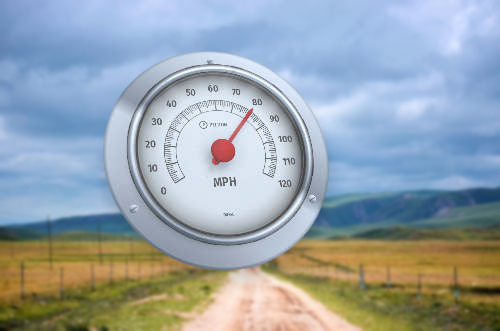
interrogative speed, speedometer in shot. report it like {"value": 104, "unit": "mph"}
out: {"value": 80, "unit": "mph"}
